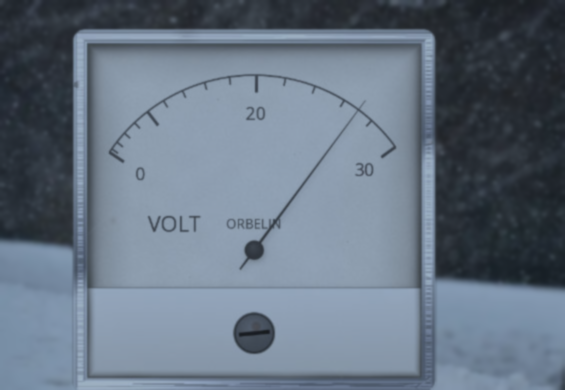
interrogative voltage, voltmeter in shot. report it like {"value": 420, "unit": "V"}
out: {"value": 27, "unit": "V"}
